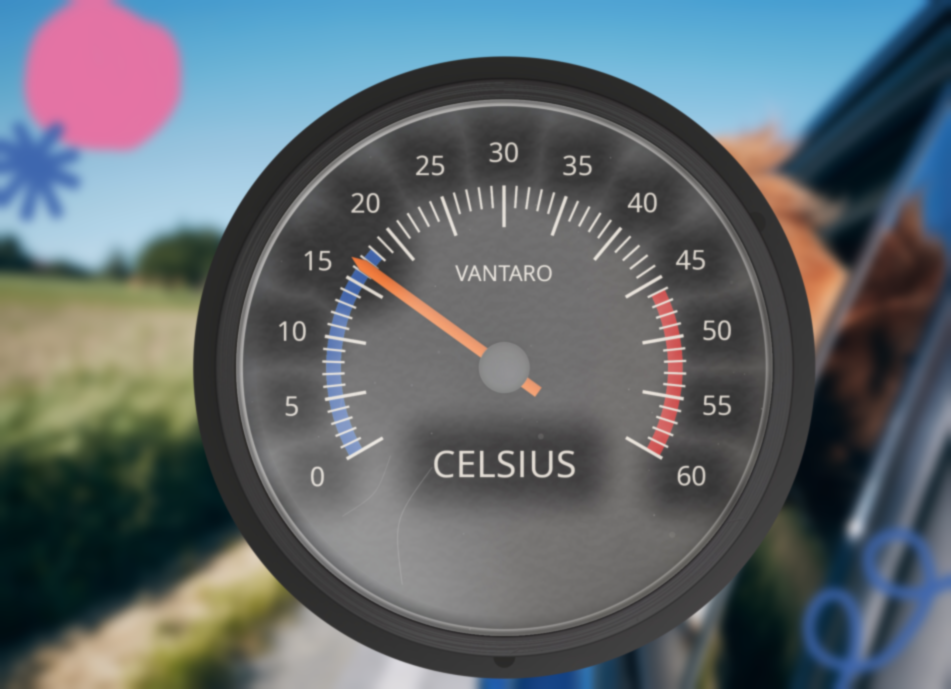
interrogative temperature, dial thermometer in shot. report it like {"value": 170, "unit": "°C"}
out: {"value": 16.5, "unit": "°C"}
